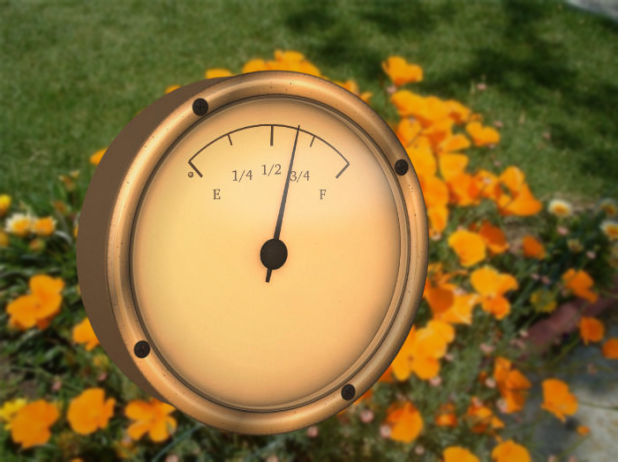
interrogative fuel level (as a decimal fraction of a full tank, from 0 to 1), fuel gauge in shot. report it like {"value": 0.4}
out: {"value": 0.625}
